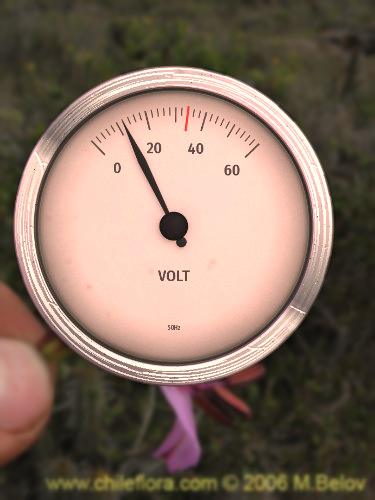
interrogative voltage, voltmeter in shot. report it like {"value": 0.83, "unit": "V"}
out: {"value": 12, "unit": "V"}
